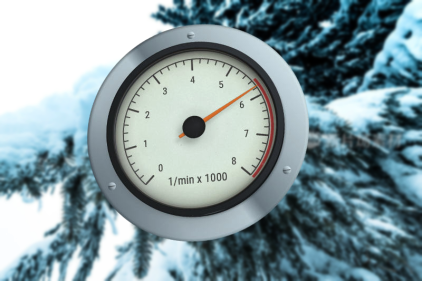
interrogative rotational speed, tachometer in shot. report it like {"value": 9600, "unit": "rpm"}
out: {"value": 5800, "unit": "rpm"}
